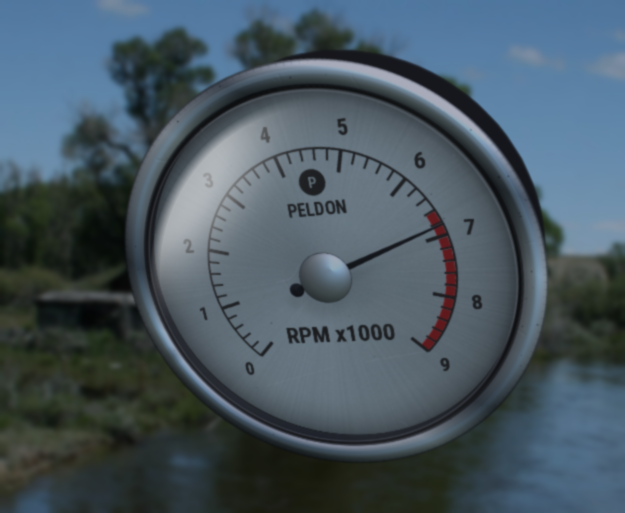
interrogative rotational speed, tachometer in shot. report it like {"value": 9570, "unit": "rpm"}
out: {"value": 6800, "unit": "rpm"}
